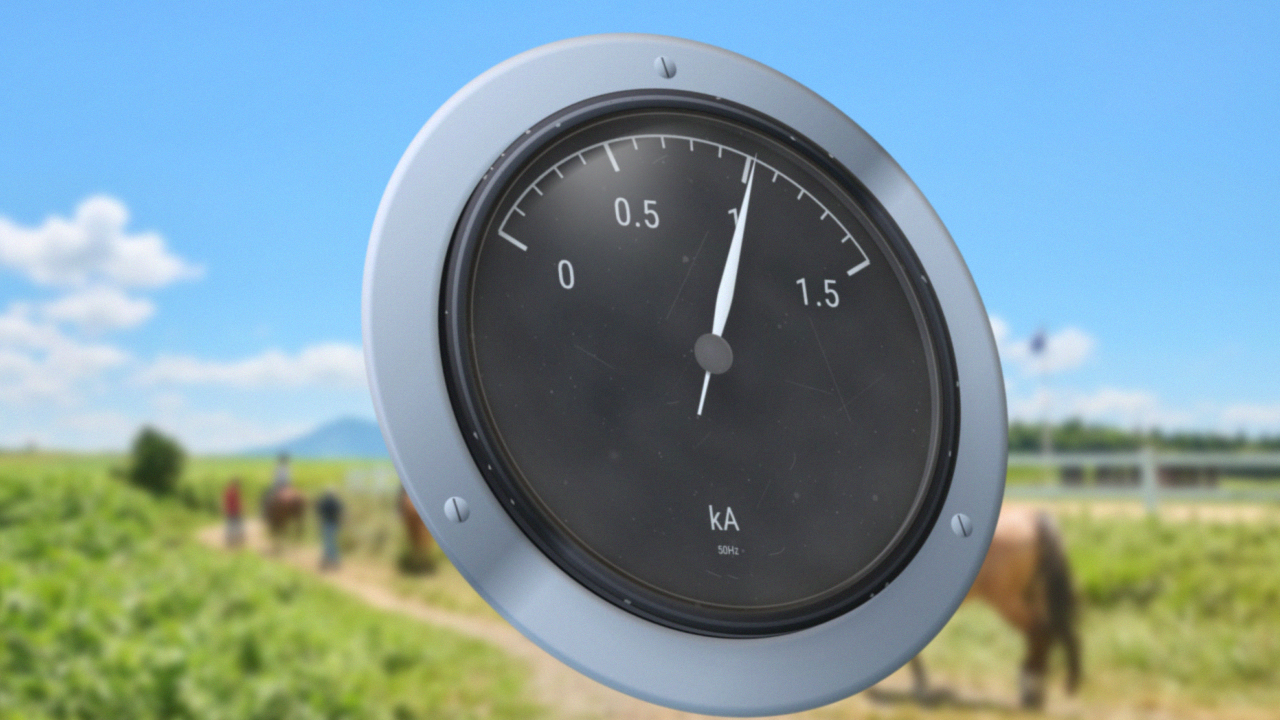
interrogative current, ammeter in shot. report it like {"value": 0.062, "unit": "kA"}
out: {"value": 1, "unit": "kA"}
